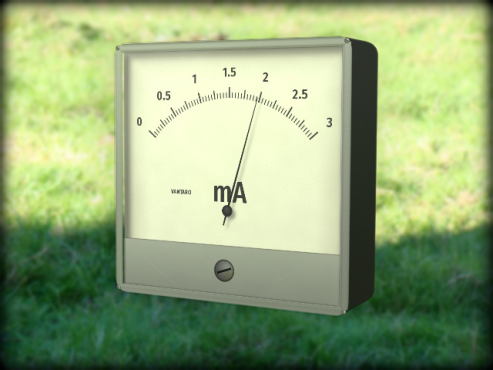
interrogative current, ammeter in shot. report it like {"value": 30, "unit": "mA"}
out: {"value": 2, "unit": "mA"}
